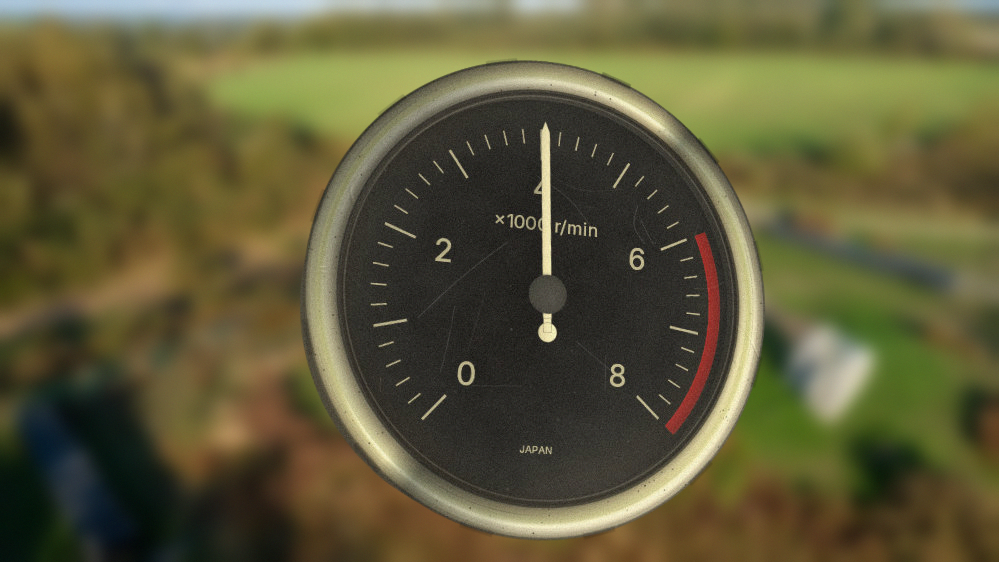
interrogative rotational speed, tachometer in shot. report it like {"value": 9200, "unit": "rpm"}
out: {"value": 4000, "unit": "rpm"}
